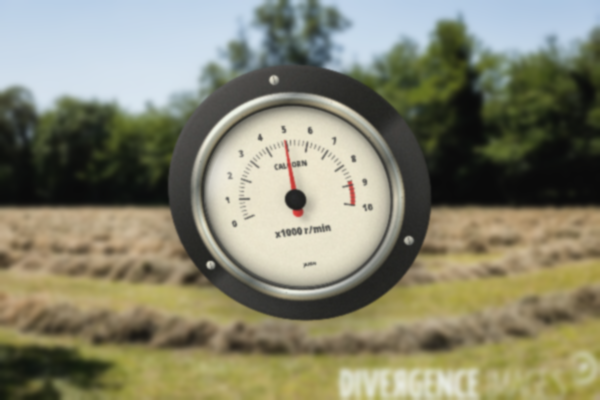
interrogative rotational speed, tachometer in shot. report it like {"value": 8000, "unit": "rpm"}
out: {"value": 5000, "unit": "rpm"}
